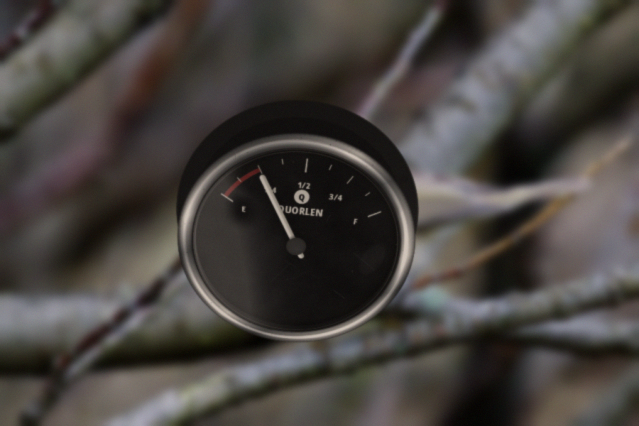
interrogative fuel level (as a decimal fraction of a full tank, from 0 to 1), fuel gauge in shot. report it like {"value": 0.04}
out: {"value": 0.25}
